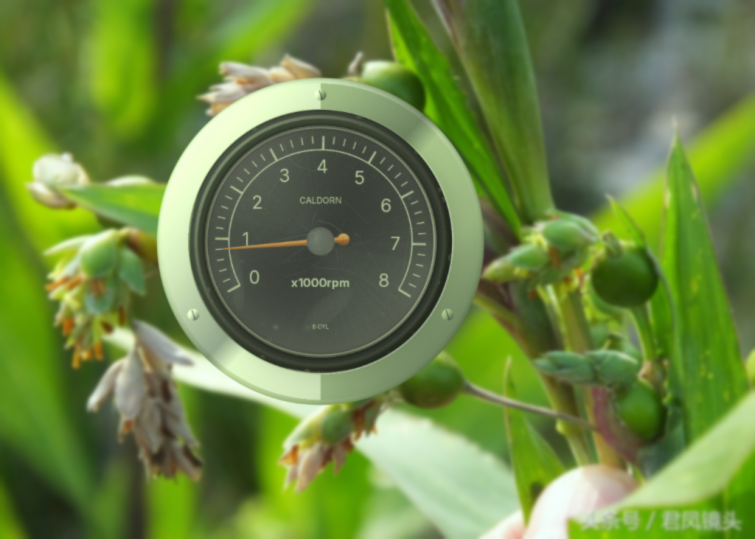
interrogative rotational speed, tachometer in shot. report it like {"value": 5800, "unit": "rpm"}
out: {"value": 800, "unit": "rpm"}
